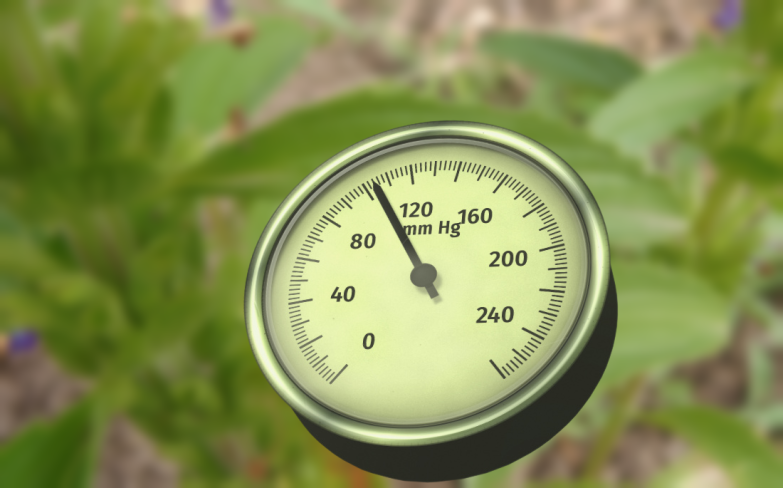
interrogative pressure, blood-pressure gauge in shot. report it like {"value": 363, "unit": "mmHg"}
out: {"value": 104, "unit": "mmHg"}
